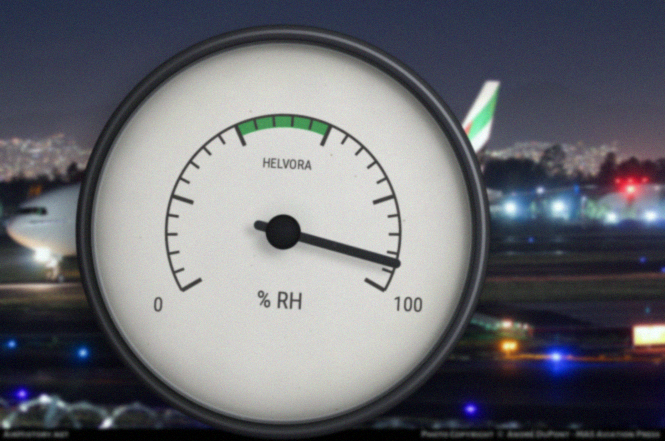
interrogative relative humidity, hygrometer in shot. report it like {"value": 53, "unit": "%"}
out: {"value": 94, "unit": "%"}
